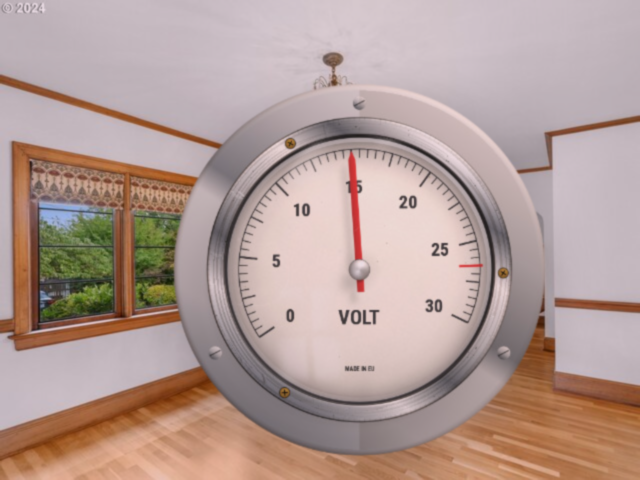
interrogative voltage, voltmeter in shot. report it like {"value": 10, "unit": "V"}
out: {"value": 15, "unit": "V"}
